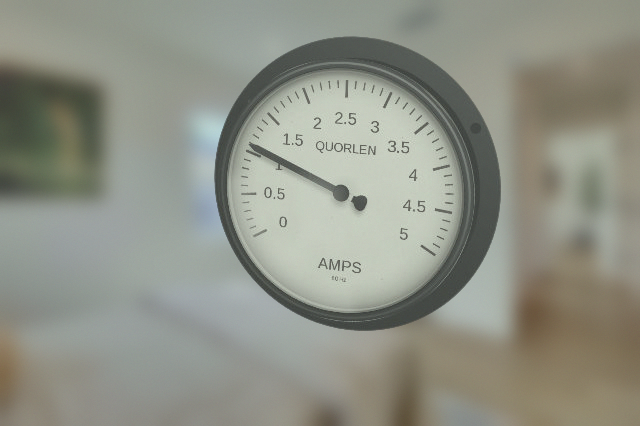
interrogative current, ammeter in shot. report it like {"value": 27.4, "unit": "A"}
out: {"value": 1.1, "unit": "A"}
